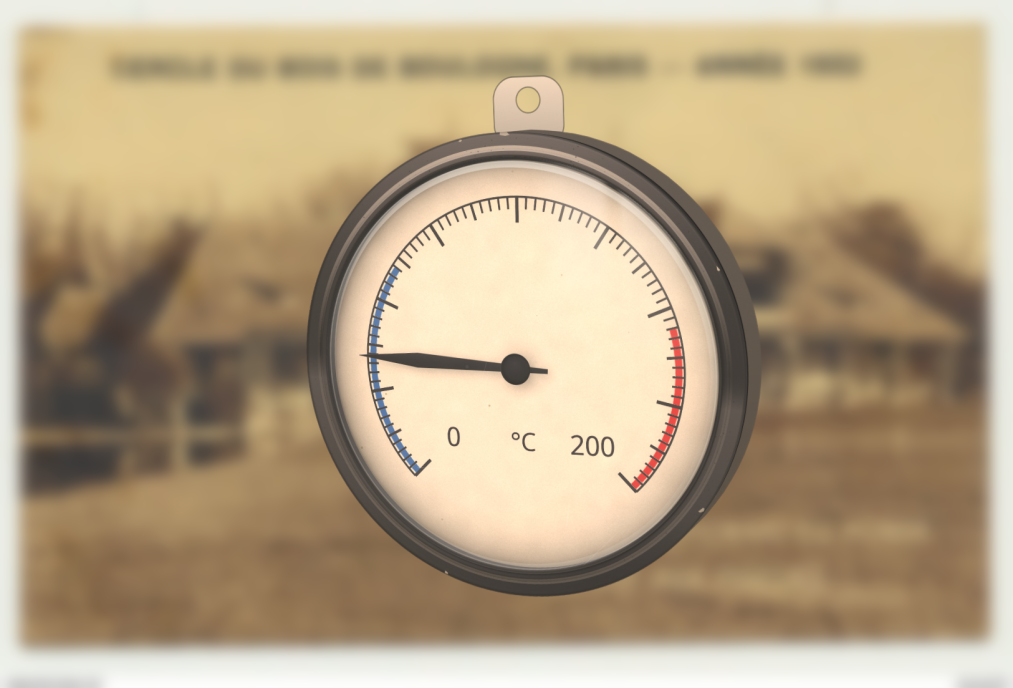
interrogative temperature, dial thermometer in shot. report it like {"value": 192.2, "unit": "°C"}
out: {"value": 35, "unit": "°C"}
